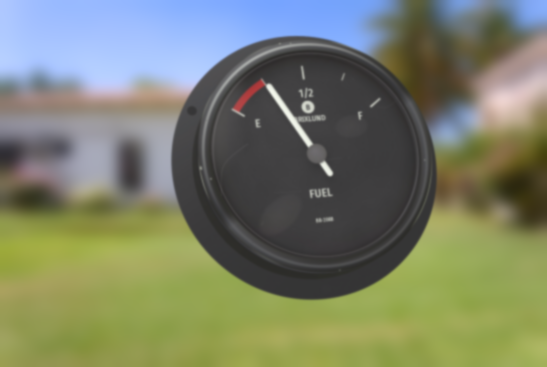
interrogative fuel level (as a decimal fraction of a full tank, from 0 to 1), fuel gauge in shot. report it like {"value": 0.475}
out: {"value": 0.25}
